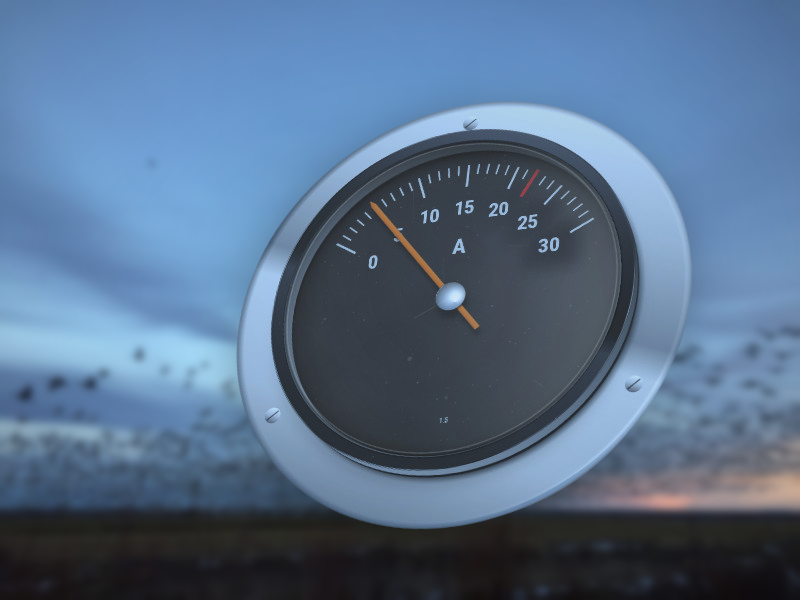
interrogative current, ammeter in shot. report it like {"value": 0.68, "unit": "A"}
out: {"value": 5, "unit": "A"}
